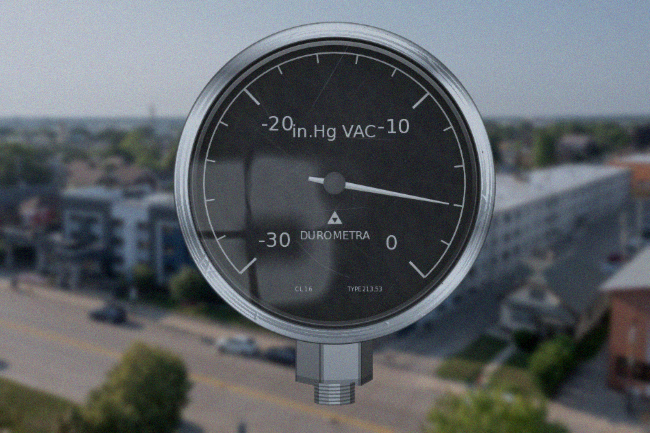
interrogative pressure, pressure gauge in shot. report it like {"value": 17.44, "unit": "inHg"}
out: {"value": -4, "unit": "inHg"}
